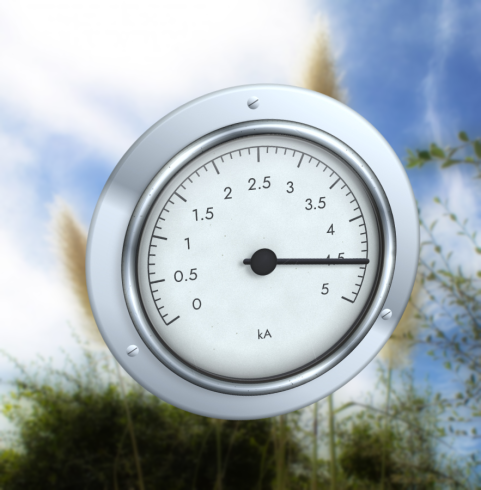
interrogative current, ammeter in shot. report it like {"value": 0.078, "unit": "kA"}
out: {"value": 4.5, "unit": "kA"}
